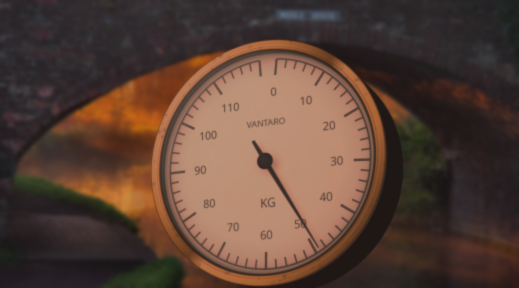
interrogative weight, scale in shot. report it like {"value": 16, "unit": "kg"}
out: {"value": 49, "unit": "kg"}
